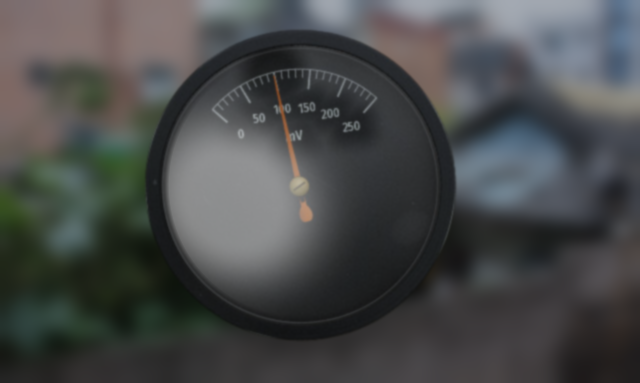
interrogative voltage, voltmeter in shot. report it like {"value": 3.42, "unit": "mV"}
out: {"value": 100, "unit": "mV"}
